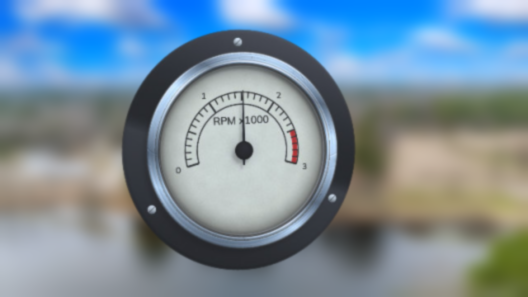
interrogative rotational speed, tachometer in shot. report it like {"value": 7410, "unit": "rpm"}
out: {"value": 1500, "unit": "rpm"}
